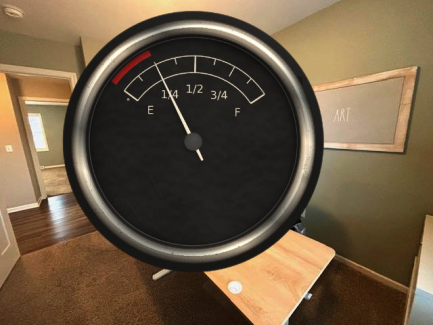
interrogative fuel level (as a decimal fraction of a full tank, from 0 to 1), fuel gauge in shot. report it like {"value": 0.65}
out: {"value": 0.25}
